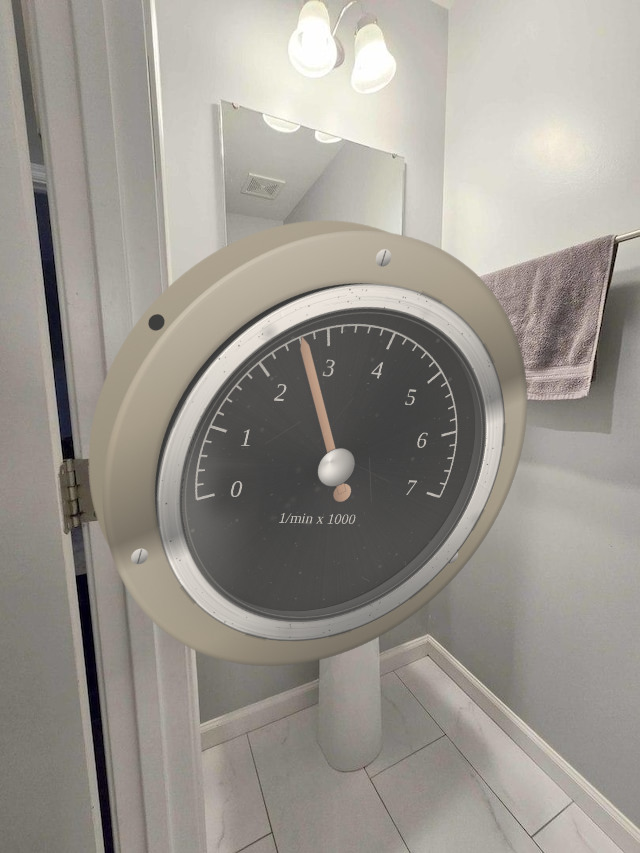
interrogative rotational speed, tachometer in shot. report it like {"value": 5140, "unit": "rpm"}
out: {"value": 2600, "unit": "rpm"}
